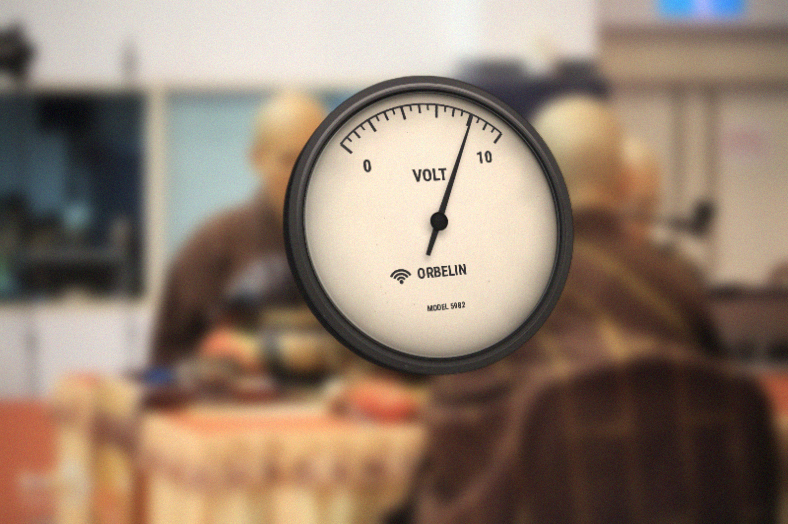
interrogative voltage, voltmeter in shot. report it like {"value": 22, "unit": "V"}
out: {"value": 8, "unit": "V"}
